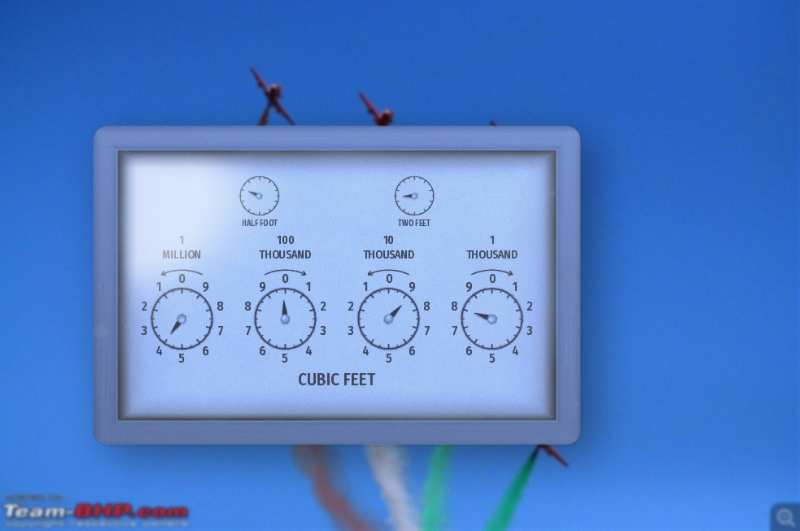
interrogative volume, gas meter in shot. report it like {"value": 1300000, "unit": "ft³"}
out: {"value": 398800, "unit": "ft³"}
